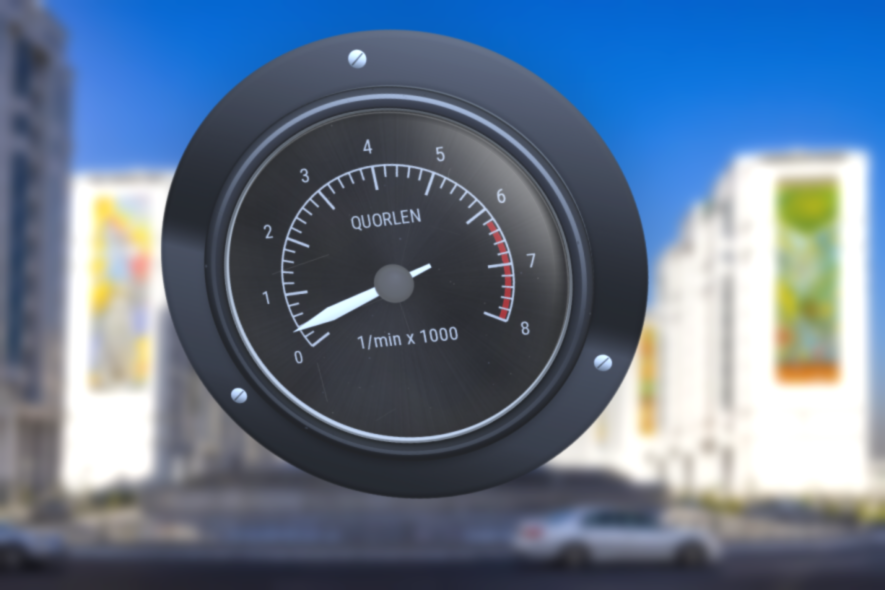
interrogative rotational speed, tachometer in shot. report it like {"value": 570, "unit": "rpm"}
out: {"value": 400, "unit": "rpm"}
